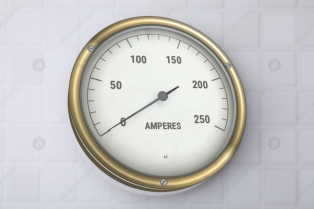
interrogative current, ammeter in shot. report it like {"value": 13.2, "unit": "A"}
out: {"value": 0, "unit": "A"}
